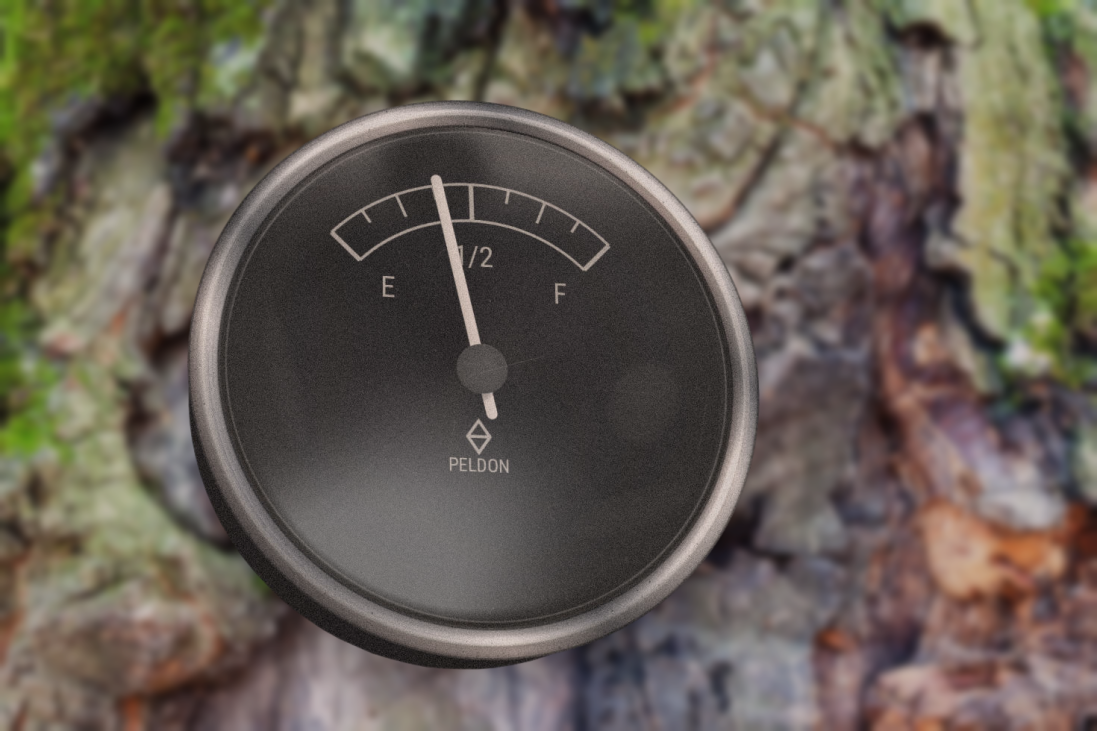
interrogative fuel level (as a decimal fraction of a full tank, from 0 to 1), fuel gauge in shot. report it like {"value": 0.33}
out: {"value": 0.375}
